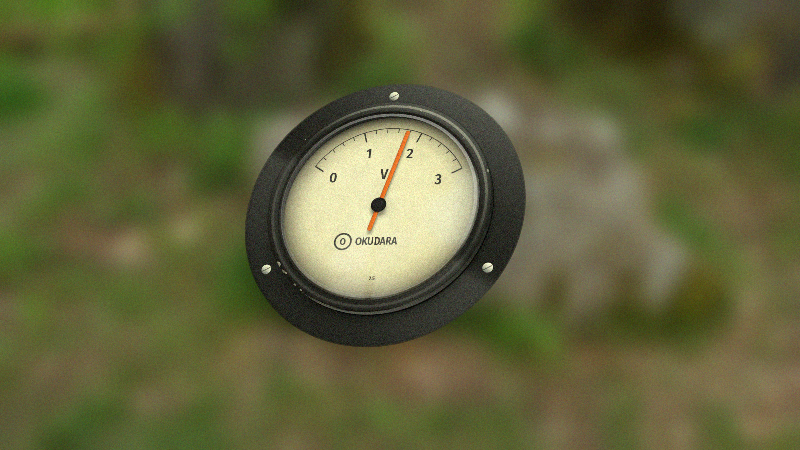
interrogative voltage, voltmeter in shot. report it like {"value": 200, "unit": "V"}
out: {"value": 1.8, "unit": "V"}
